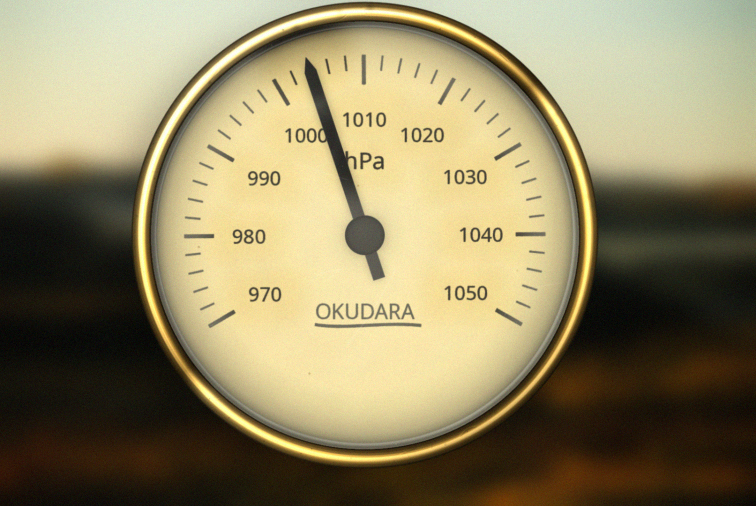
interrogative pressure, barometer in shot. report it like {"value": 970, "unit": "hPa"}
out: {"value": 1004, "unit": "hPa"}
